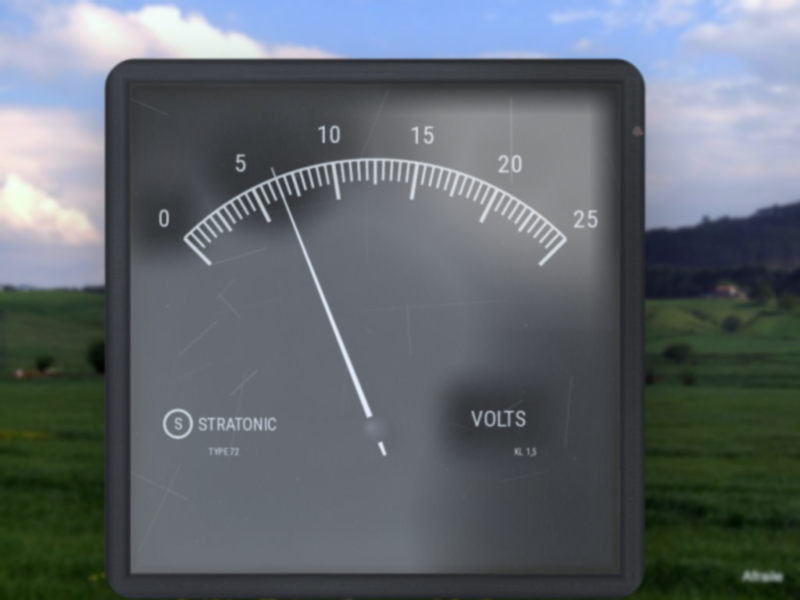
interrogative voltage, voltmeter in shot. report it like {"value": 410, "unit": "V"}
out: {"value": 6.5, "unit": "V"}
